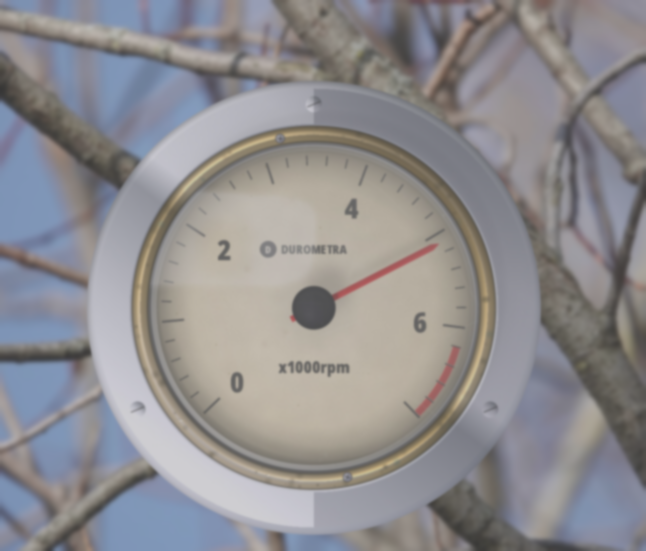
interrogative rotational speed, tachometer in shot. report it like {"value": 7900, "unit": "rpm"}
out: {"value": 5100, "unit": "rpm"}
